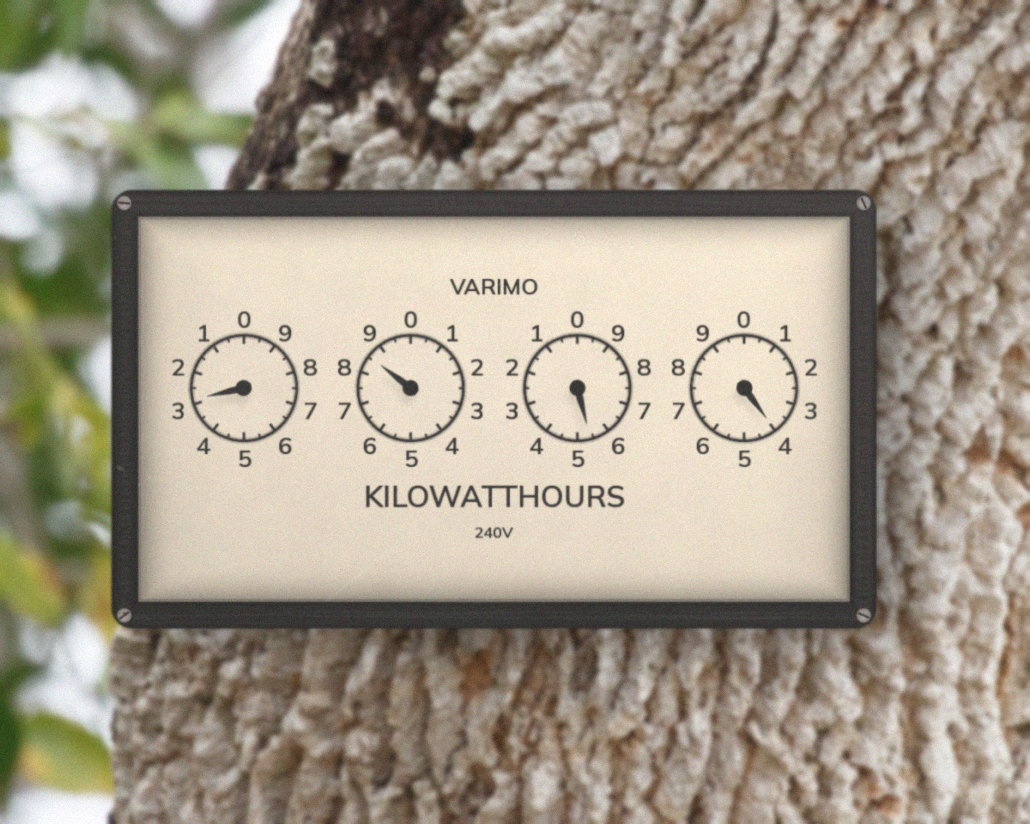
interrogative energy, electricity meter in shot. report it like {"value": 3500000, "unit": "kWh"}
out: {"value": 2854, "unit": "kWh"}
